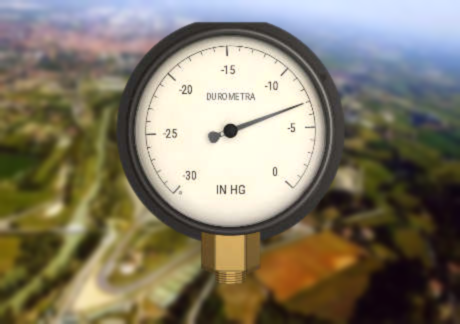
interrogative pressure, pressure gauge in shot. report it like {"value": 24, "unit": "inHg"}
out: {"value": -7, "unit": "inHg"}
